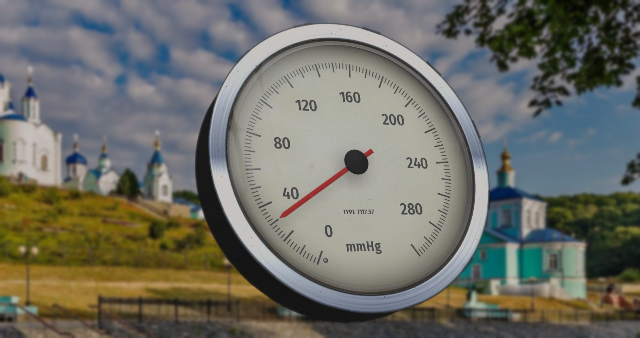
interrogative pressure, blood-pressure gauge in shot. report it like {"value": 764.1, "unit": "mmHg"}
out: {"value": 30, "unit": "mmHg"}
